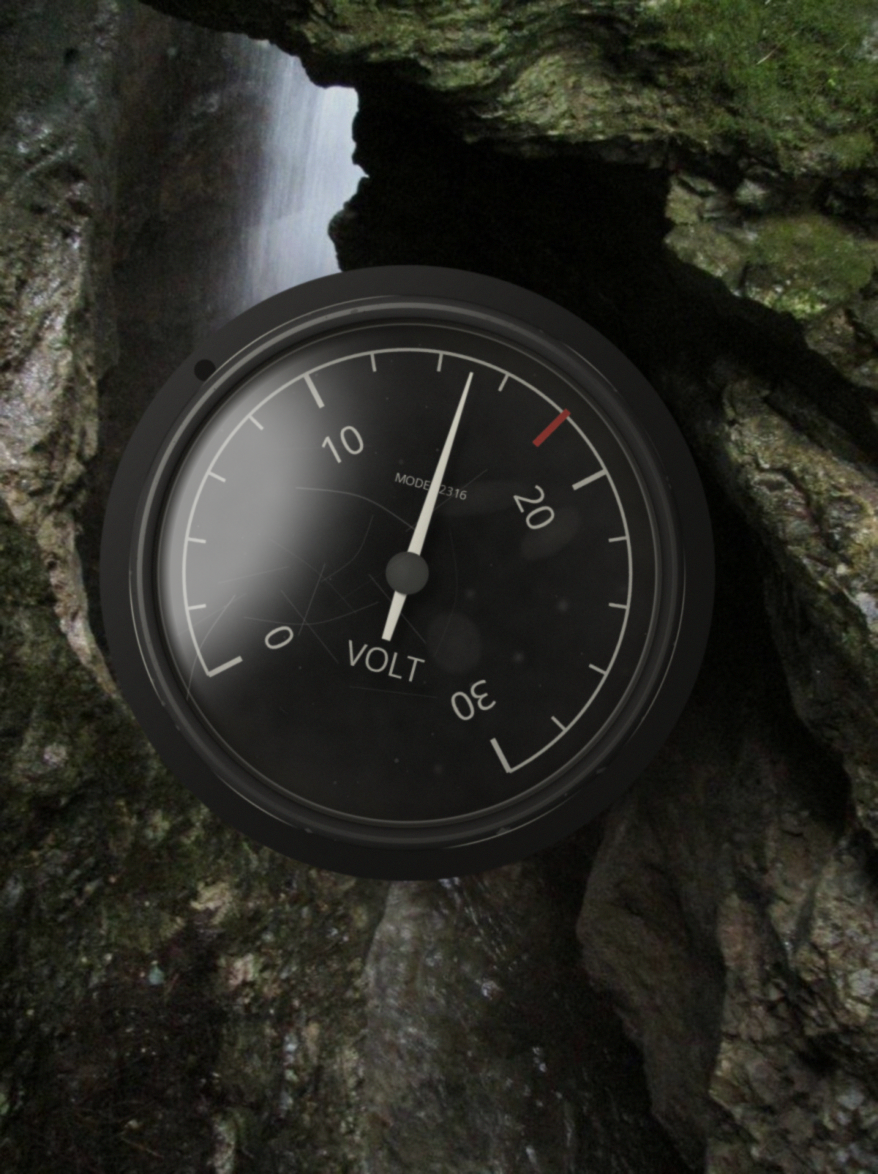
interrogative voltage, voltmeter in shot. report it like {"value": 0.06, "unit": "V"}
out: {"value": 15, "unit": "V"}
